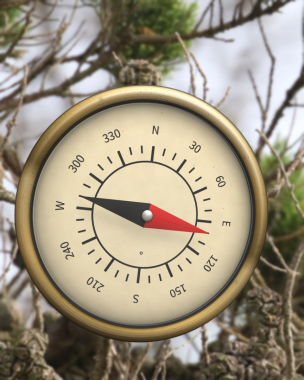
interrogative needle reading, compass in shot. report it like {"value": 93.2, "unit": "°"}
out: {"value": 100, "unit": "°"}
